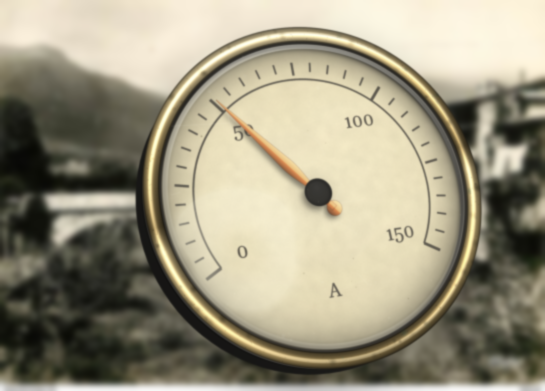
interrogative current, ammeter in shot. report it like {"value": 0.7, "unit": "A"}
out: {"value": 50, "unit": "A"}
